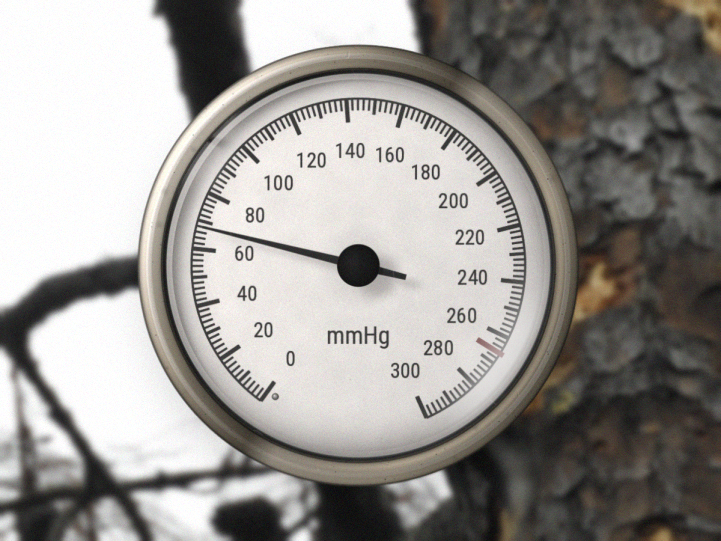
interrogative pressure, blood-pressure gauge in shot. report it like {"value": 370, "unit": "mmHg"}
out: {"value": 68, "unit": "mmHg"}
